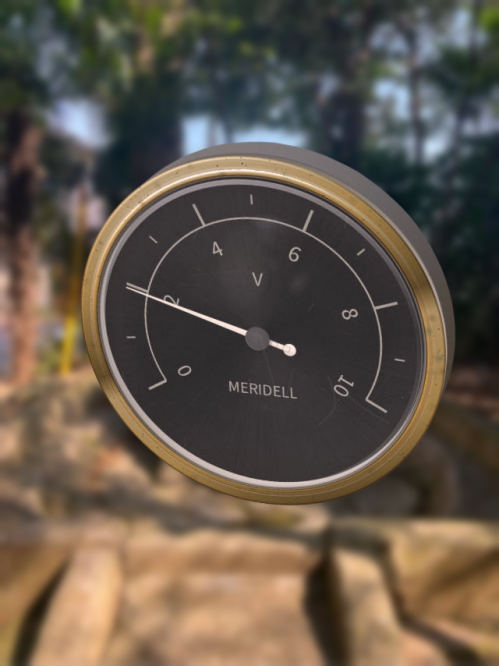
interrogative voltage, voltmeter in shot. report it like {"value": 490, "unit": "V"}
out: {"value": 2, "unit": "V"}
